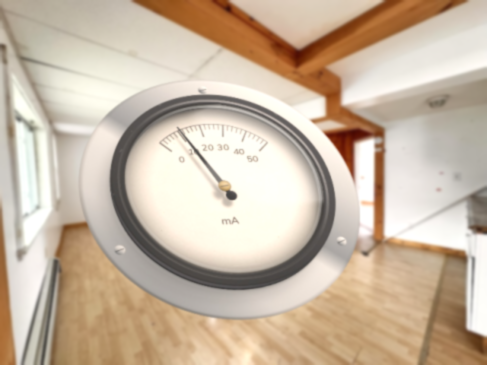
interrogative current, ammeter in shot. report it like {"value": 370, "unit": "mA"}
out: {"value": 10, "unit": "mA"}
